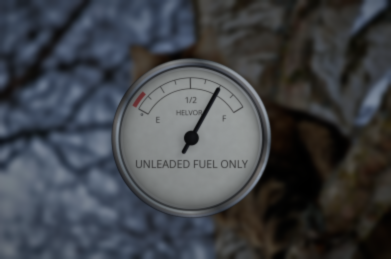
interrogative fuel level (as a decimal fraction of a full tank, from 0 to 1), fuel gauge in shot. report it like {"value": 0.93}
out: {"value": 0.75}
